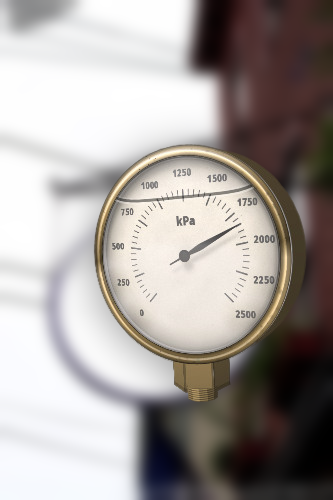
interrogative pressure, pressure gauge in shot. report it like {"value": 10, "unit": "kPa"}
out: {"value": 1850, "unit": "kPa"}
